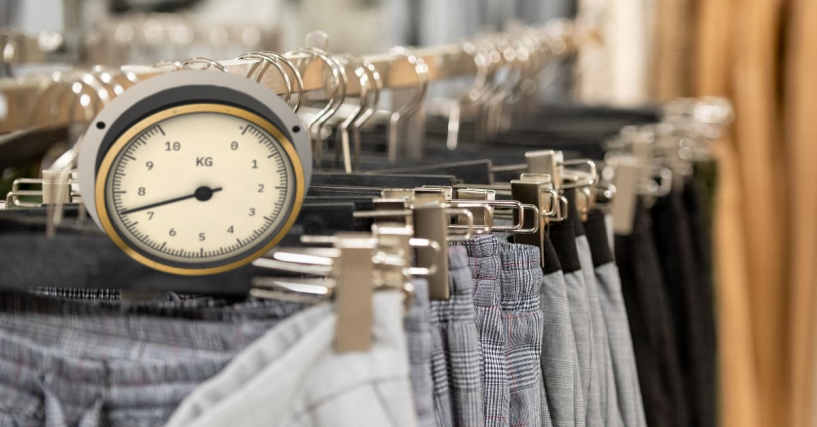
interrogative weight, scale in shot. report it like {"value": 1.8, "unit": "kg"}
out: {"value": 7.5, "unit": "kg"}
